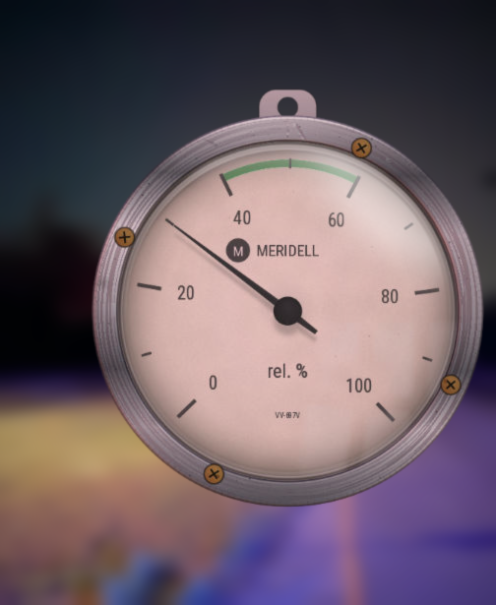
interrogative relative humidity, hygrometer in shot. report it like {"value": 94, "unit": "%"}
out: {"value": 30, "unit": "%"}
